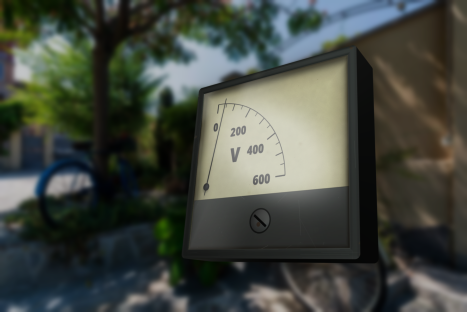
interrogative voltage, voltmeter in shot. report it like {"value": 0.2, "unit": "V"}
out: {"value": 50, "unit": "V"}
